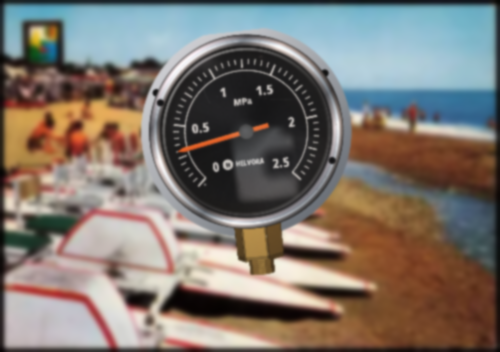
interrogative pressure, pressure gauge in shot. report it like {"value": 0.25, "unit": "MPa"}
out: {"value": 0.3, "unit": "MPa"}
